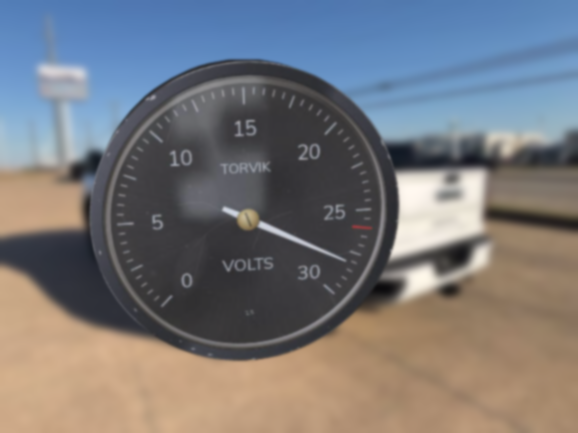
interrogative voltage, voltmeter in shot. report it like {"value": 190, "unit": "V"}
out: {"value": 28, "unit": "V"}
